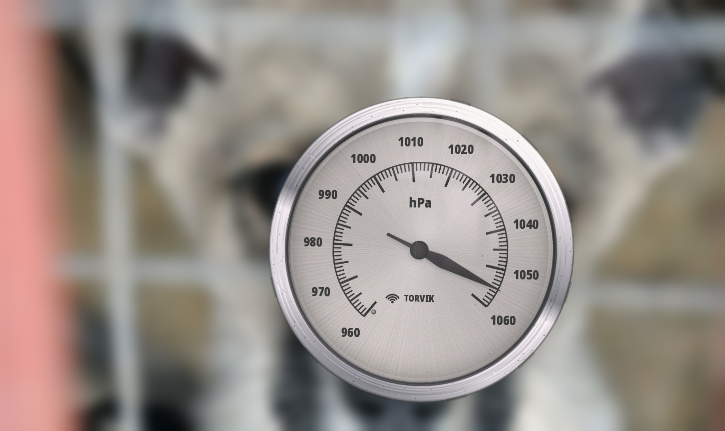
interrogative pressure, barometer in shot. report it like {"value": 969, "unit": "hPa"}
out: {"value": 1055, "unit": "hPa"}
